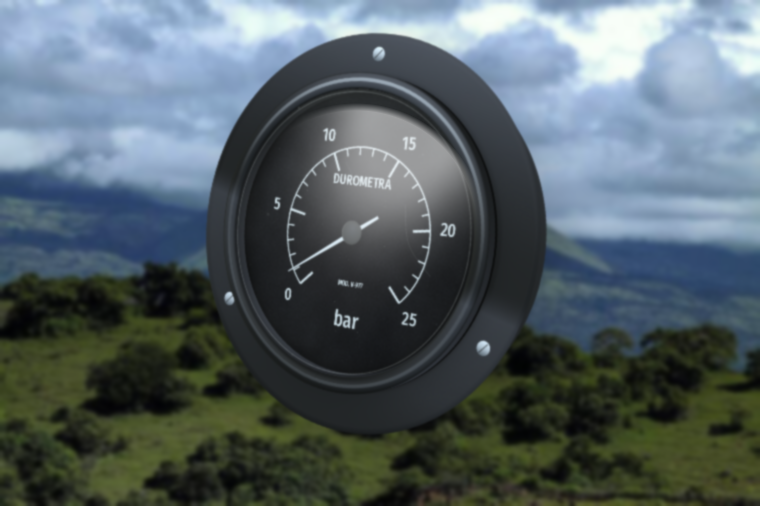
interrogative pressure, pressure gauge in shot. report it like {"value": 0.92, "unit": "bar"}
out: {"value": 1, "unit": "bar"}
